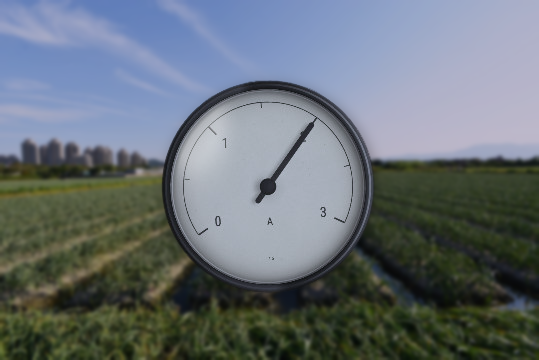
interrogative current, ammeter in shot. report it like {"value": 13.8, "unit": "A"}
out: {"value": 2, "unit": "A"}
